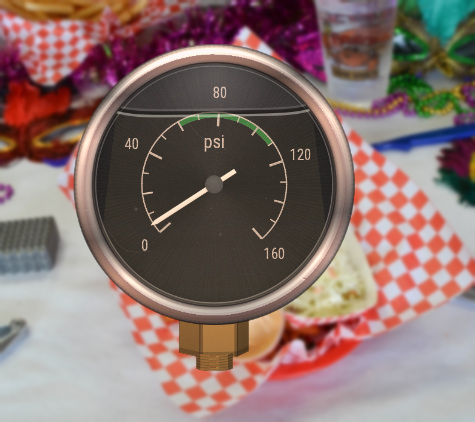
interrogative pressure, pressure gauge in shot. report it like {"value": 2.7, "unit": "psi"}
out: {"value": 5, "unit": "psi"}
